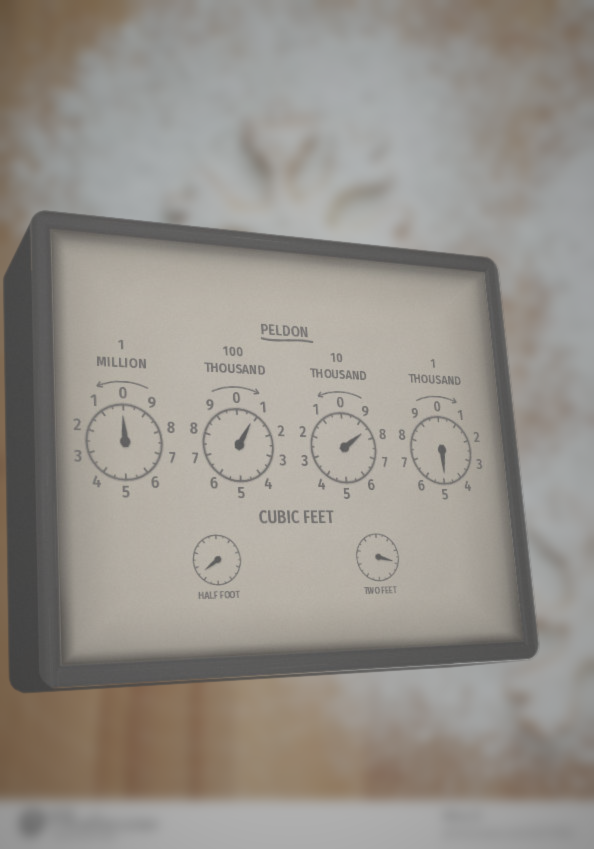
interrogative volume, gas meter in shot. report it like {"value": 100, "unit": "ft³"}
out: {"value": 8500, "unit": "ft³"}
